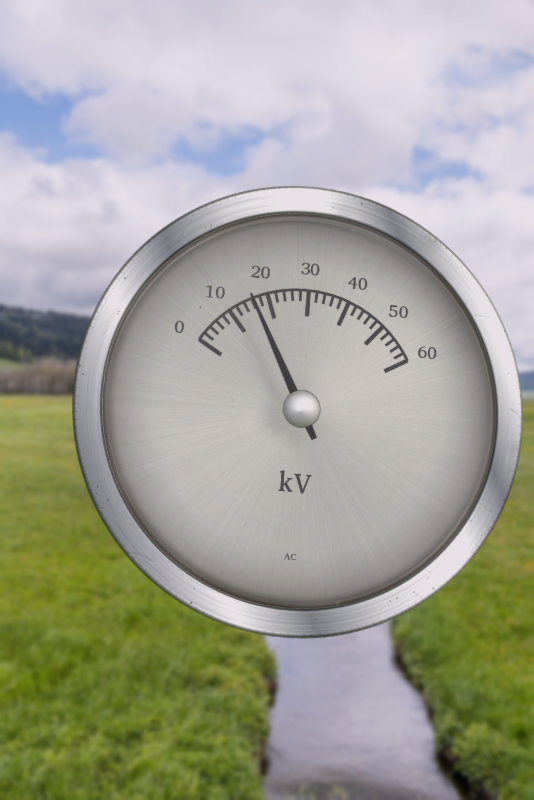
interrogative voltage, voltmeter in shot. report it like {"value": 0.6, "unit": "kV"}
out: {"value": 16, "unit": "kV"}
